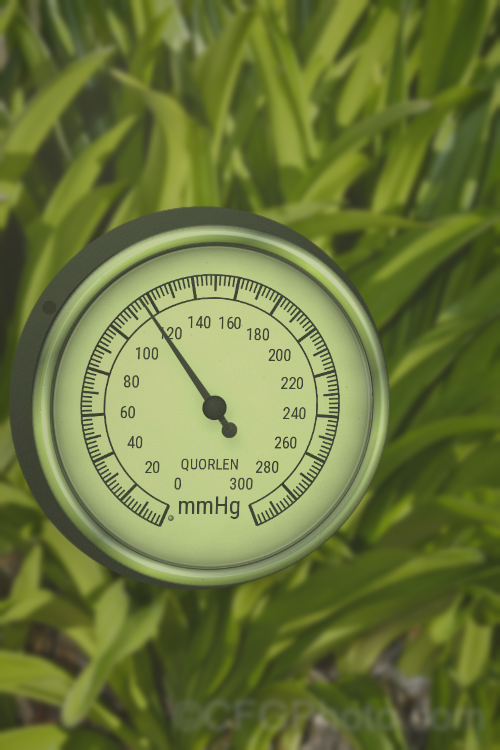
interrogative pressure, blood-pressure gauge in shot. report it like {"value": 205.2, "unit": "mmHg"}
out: {"value": 116, "unit": "mmHg"}
